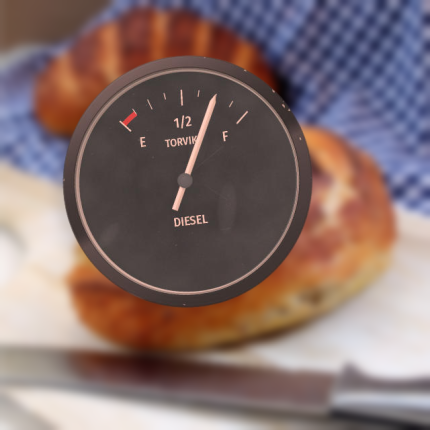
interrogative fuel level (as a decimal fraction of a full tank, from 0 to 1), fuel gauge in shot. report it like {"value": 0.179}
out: {"value": 0.75}
